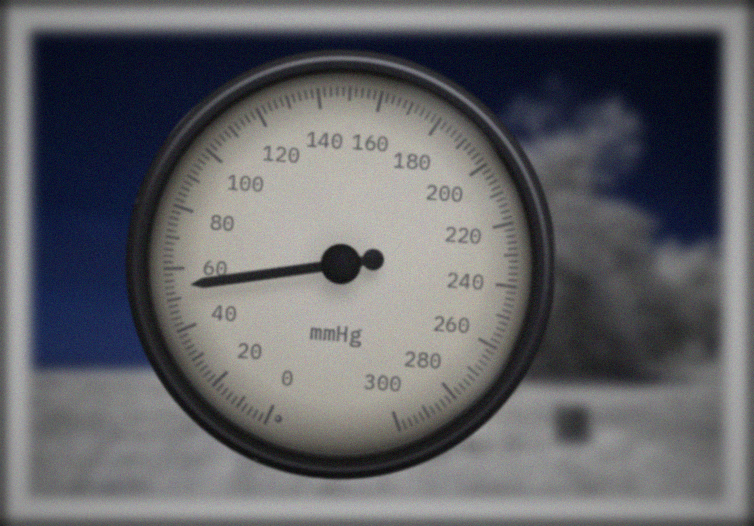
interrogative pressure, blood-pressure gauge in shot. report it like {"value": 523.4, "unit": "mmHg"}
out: {"value": 54, "unit": "mmHg"}
